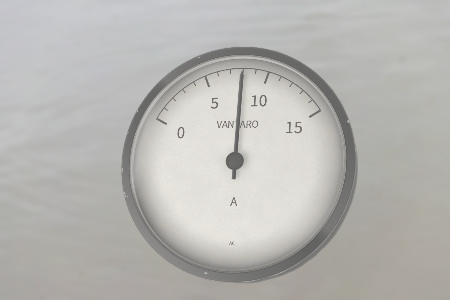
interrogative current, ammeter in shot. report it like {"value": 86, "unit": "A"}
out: {"value": 8, "unit": "A"}
